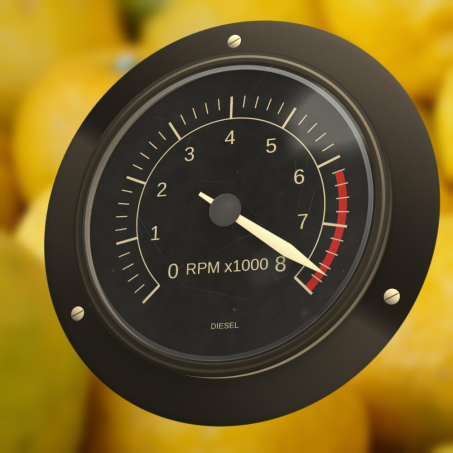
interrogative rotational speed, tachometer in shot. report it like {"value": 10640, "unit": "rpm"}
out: {"value": 7700, "unit": "rpm"}
